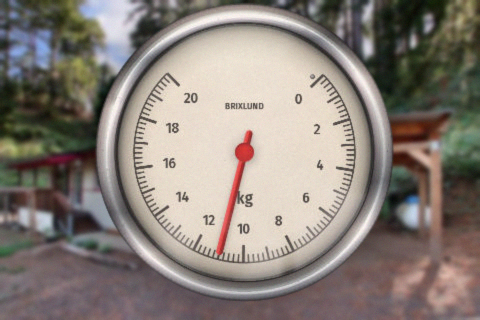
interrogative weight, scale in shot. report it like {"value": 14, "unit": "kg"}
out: {"value": 11, "unit": "kg"}
